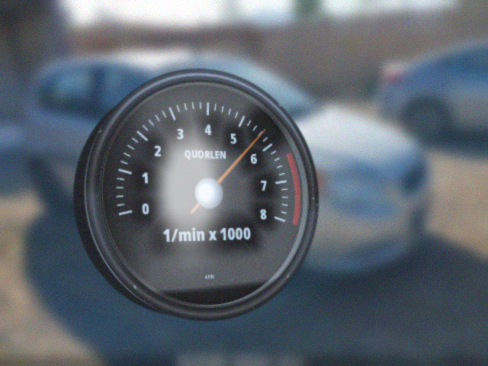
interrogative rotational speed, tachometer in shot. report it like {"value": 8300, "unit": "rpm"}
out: {"value": 5600, "unit": "rpm"}
